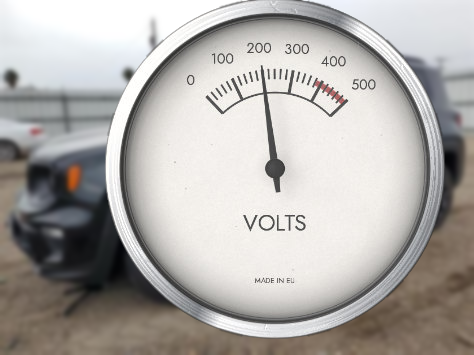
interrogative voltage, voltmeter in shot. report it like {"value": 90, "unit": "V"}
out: {"value": 200, "unit": "V"}
